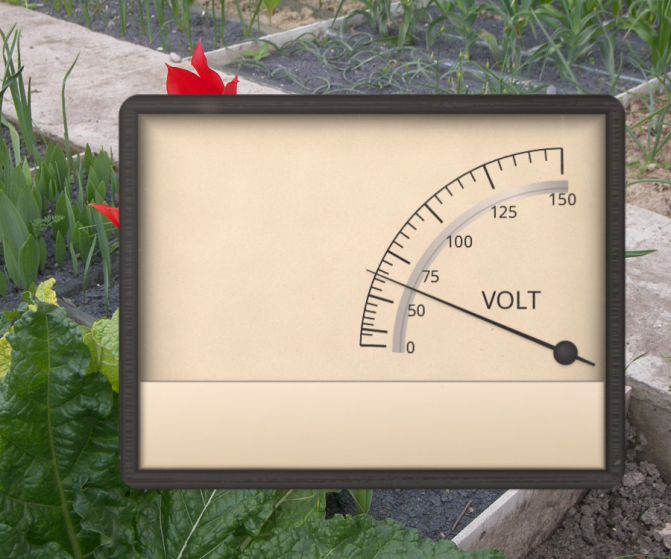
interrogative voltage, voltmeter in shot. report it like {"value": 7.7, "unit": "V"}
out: {"value": 62.5, "unit": "V"}
